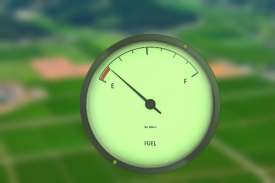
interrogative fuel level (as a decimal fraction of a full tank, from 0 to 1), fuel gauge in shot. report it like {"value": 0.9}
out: {"value": 0.125}
